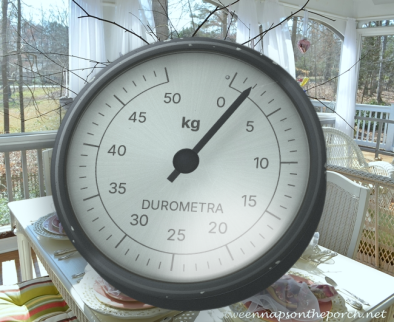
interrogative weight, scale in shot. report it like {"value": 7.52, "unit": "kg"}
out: {"value": 2, "unit": "kg"}
